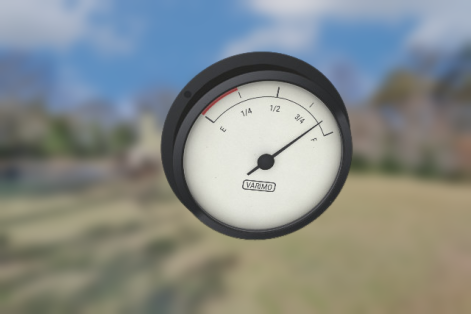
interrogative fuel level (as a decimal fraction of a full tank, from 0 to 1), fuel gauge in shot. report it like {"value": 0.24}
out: {"value": 0.875}
